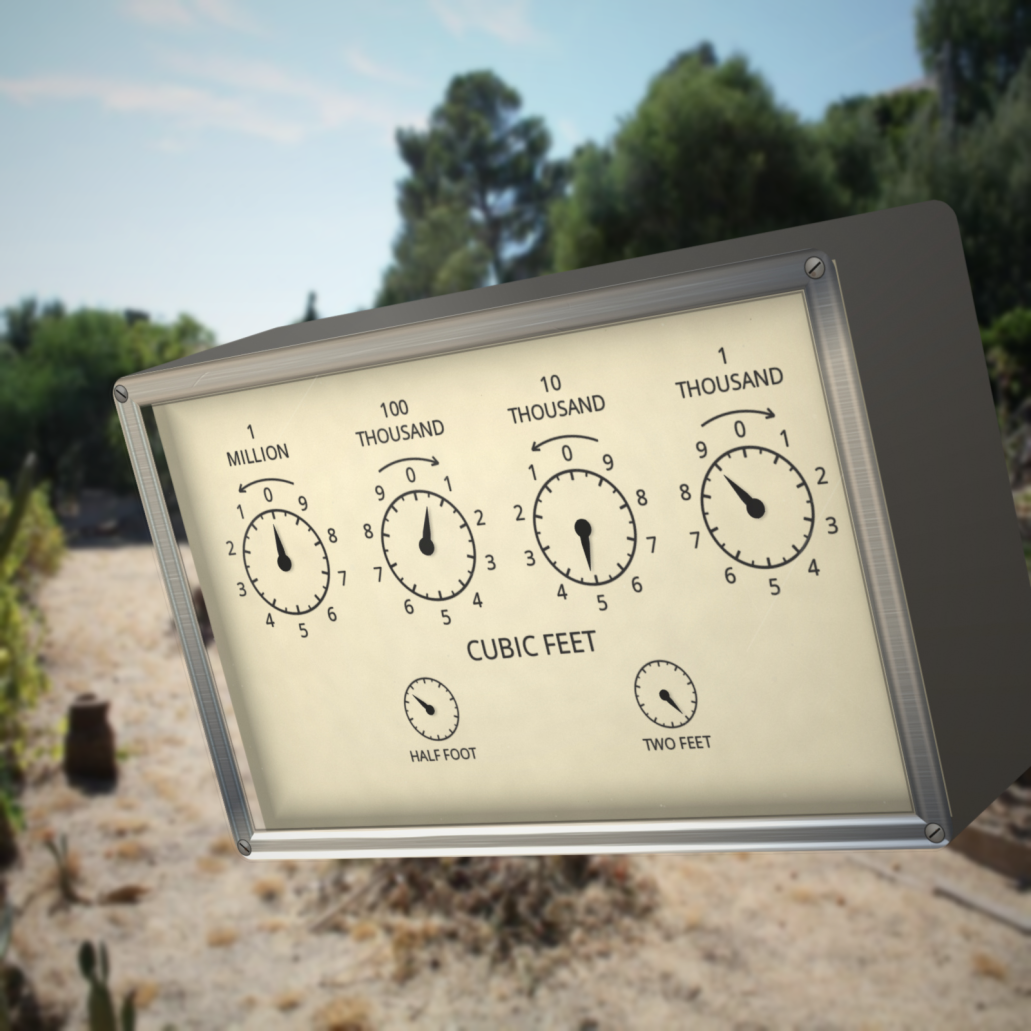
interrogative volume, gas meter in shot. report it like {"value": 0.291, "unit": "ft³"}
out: {"value": 4900, "unit": "ft³"}
